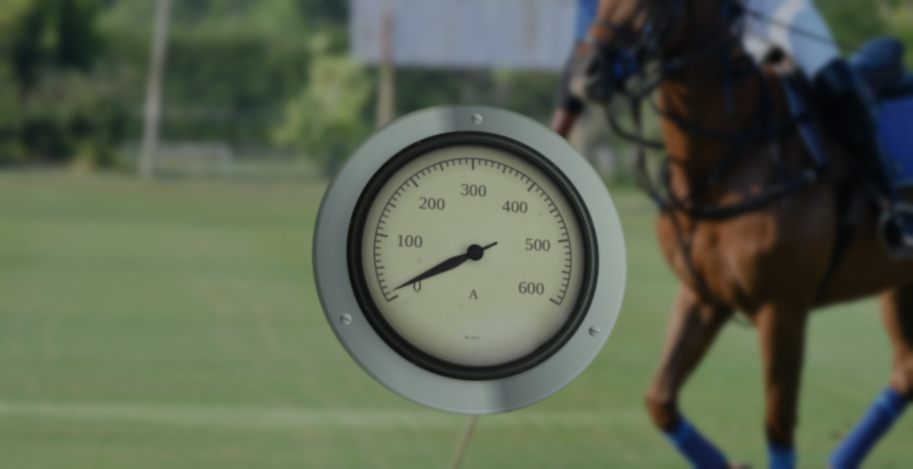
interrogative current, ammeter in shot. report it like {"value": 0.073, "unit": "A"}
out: {"value": 10, "unit": "A"}
